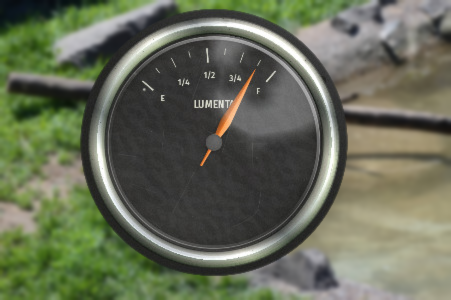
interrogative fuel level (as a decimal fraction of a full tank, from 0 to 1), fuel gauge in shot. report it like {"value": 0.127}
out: {"value": 0.875}
